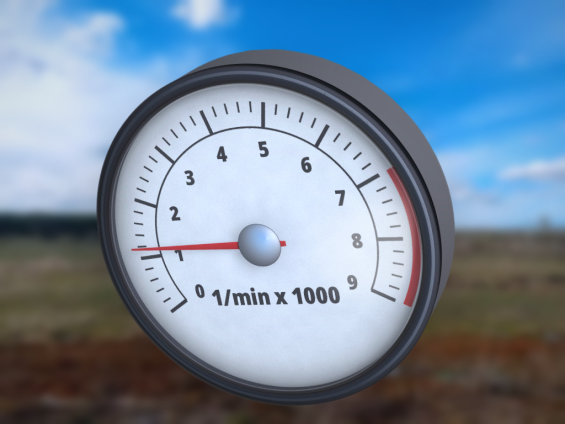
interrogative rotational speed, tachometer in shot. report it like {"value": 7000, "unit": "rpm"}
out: {"value": 1200, "unit": "rpm"}
